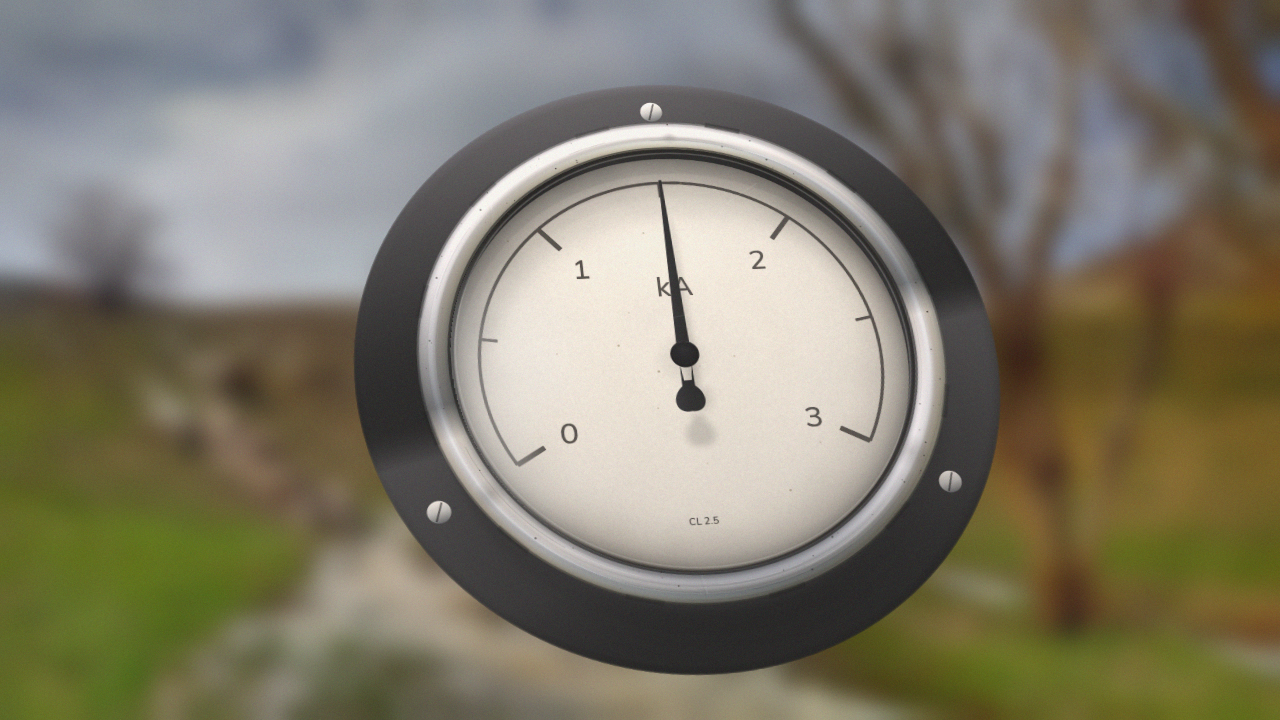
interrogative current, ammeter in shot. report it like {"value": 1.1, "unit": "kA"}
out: {"value": 1.5, "unit": "kA"}
